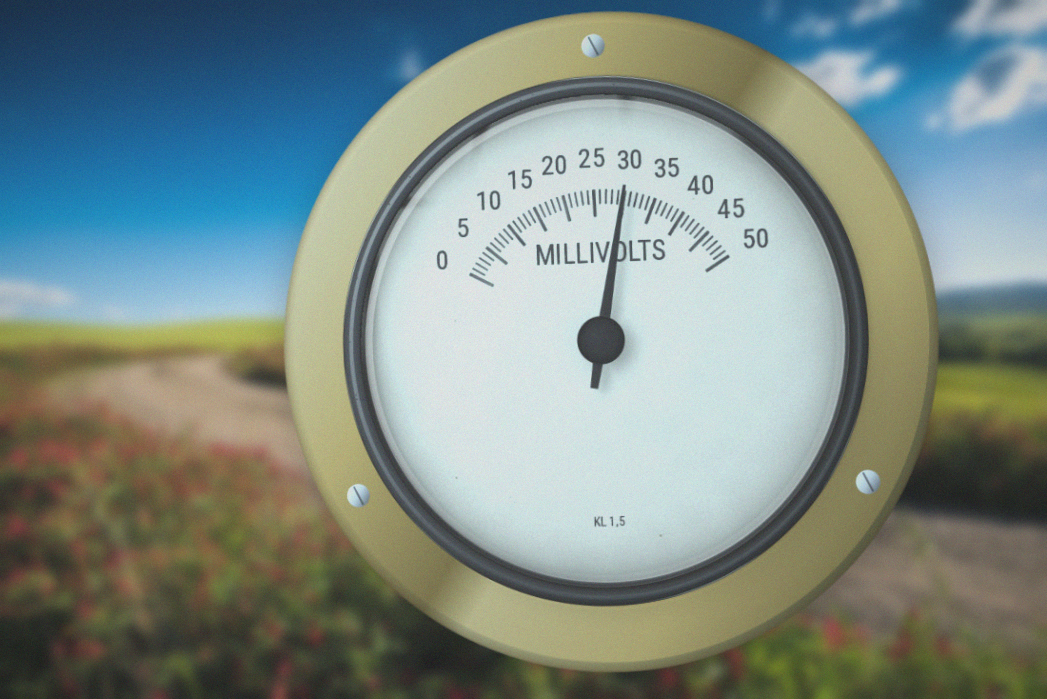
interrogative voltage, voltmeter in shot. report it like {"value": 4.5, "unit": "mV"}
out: {"value": 30, "unit": "mV"}
